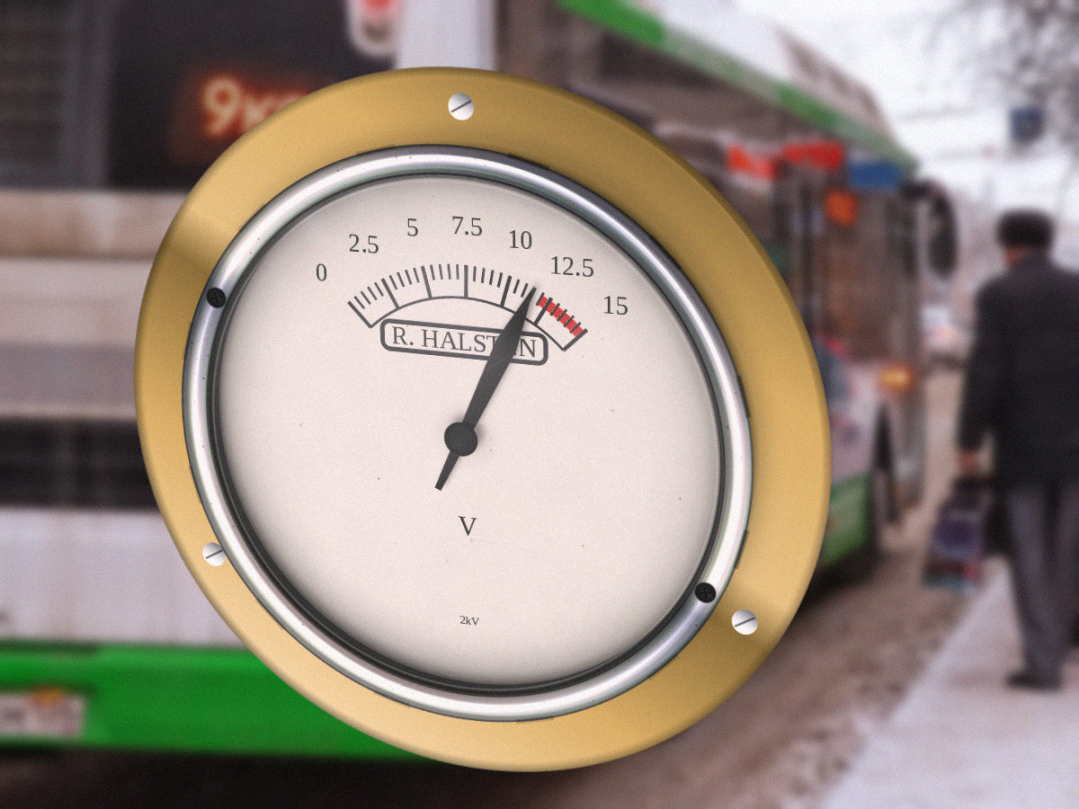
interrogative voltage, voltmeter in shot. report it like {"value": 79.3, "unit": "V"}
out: {"value": 11.5, "unit": "V"}
